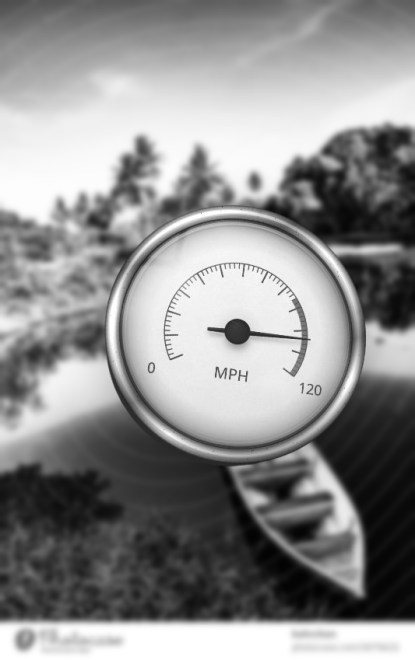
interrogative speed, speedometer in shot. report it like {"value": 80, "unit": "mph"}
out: {"value": 104, "unit": "mph"}
